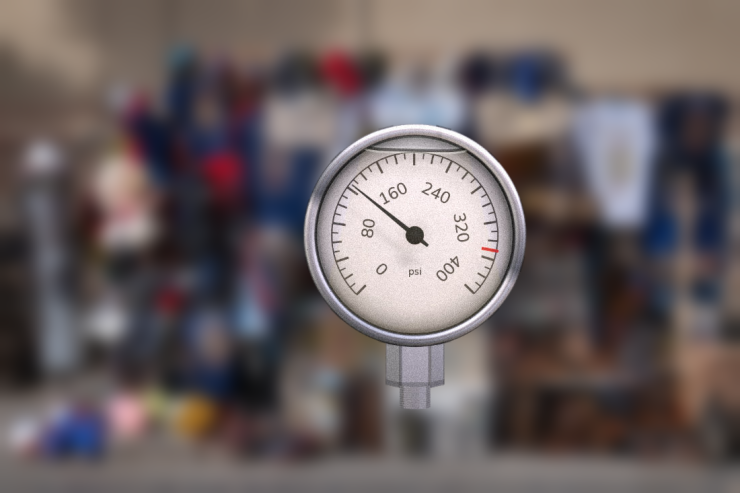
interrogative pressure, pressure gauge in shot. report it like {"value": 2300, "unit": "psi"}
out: {"value": 125, "unit": "psi"}
